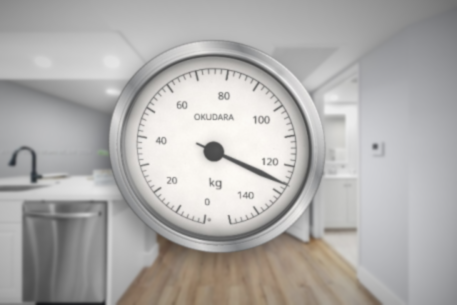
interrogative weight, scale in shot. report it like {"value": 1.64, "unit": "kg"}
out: {"value": 126, "unit": "kg"}
